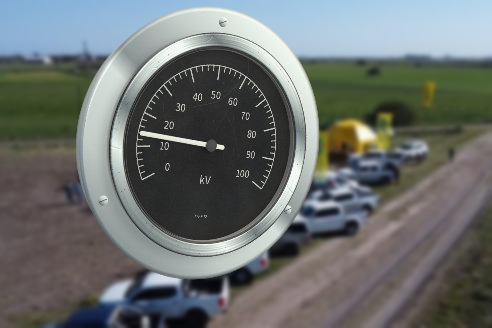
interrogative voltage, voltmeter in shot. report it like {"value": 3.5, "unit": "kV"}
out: {"value": 14, "unit": "kV"}
